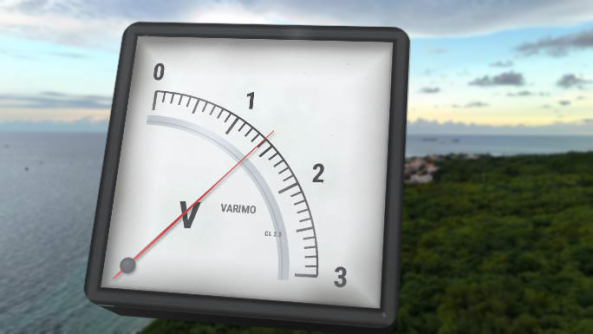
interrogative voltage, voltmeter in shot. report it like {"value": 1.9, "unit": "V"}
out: {"value": 1.4, "unit": "V"}
